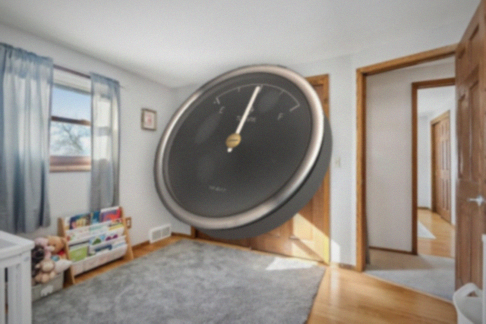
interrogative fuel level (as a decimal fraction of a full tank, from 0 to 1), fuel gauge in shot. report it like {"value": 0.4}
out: {"value": 0.5}
